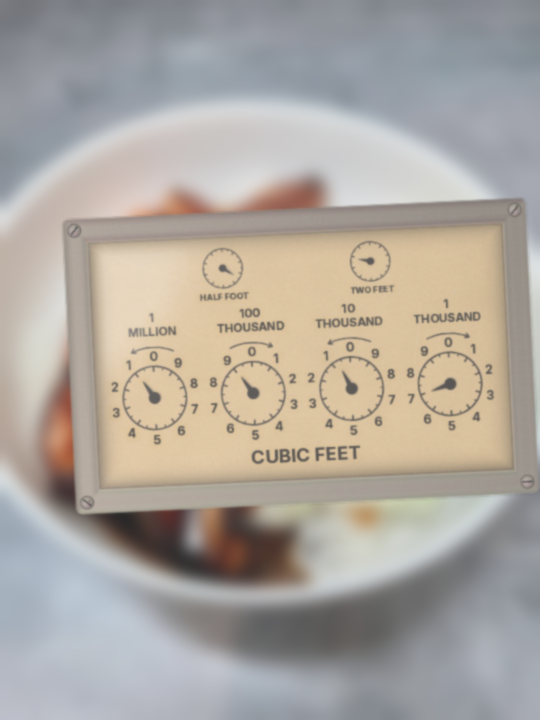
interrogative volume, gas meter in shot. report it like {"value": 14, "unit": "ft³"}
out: {"value": 90700, "unit": "ft³"}
